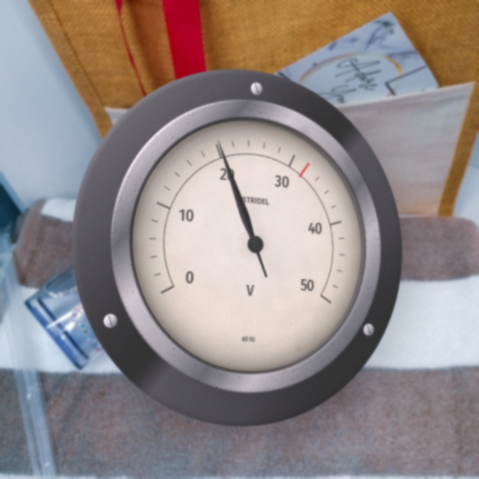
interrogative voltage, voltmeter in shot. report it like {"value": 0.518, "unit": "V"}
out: {"value": 20, "unit": "V"}
